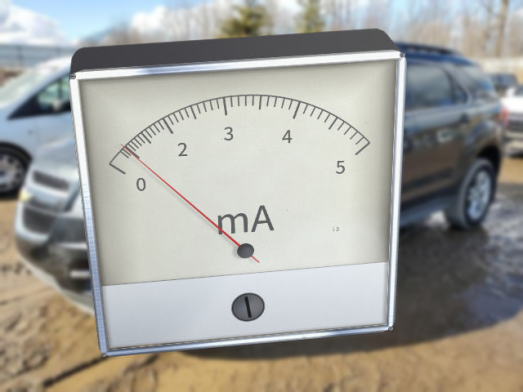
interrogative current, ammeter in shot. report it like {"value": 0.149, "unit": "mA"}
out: {"value": 1, "unit": "mA"}
